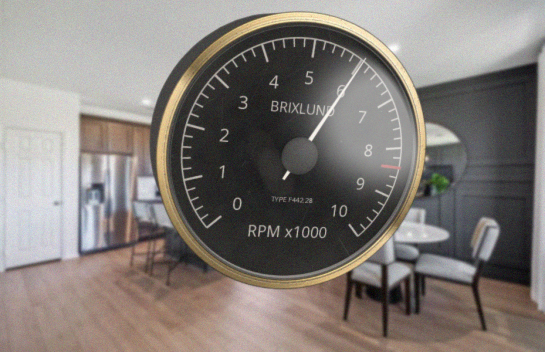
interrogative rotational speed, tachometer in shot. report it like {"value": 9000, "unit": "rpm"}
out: {"value": 6000, "unit": "rpm"}
